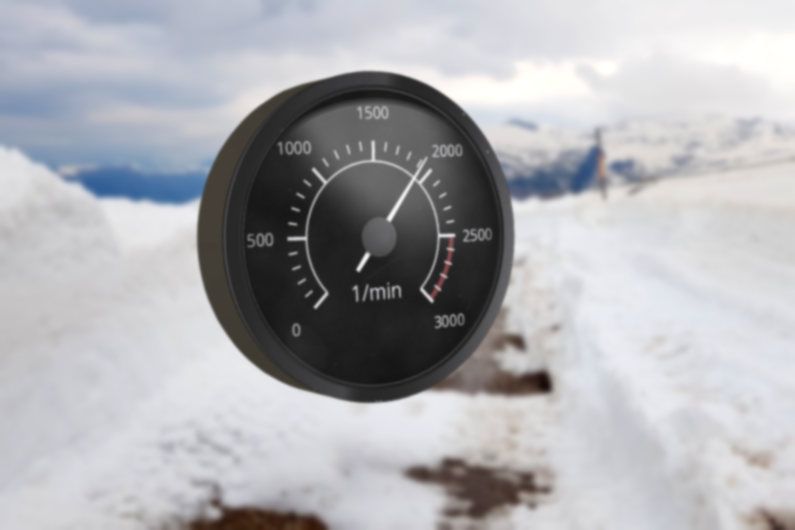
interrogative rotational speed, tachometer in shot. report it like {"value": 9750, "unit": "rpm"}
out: {"value": 1900, "unit": "rpm"}
